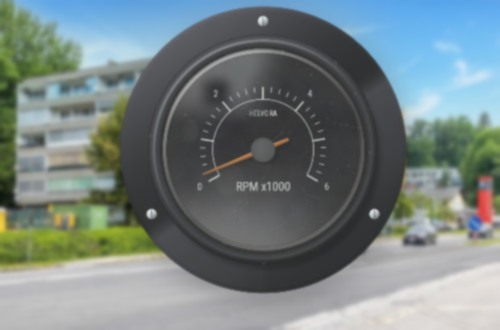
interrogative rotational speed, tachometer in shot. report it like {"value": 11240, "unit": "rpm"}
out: {"value": 200, "unit": "rpm"}
